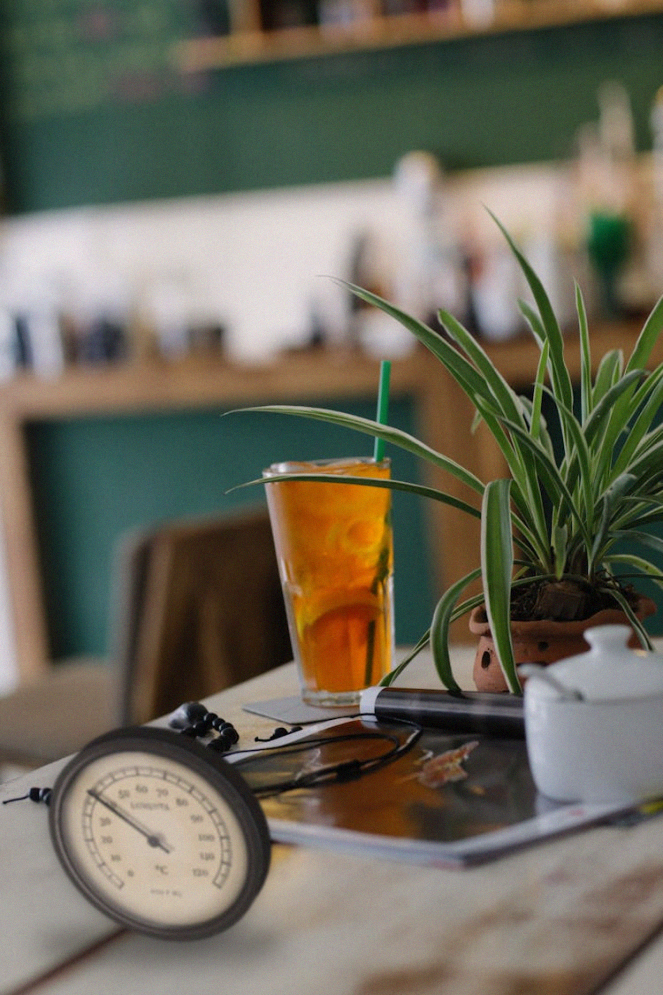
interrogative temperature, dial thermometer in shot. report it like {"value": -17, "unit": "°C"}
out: {"value": 40, "unit": "°C"}
